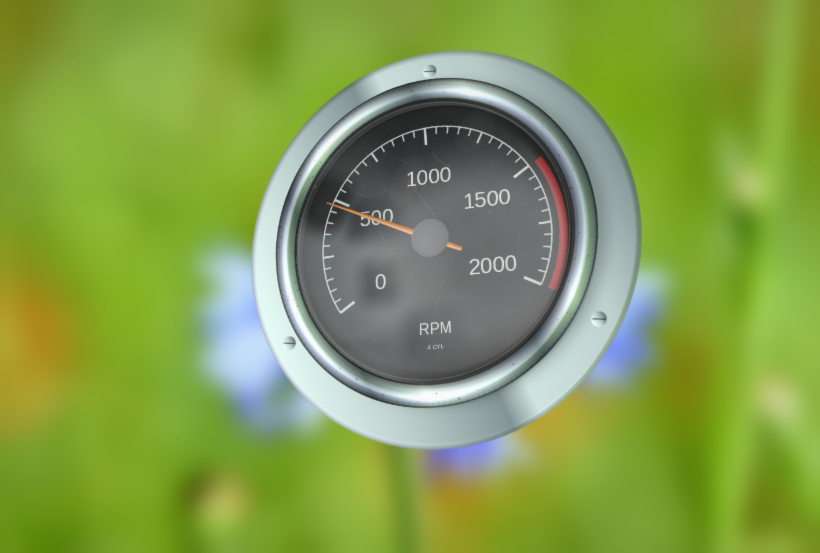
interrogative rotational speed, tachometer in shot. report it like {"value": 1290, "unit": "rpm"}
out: {"value": 475, "unit": "rpm"}
